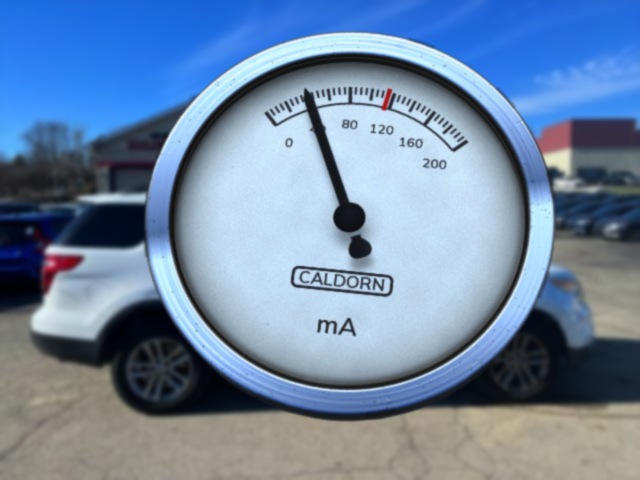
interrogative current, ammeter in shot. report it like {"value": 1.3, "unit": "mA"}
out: {"value": 40, "unit": "mA"}
